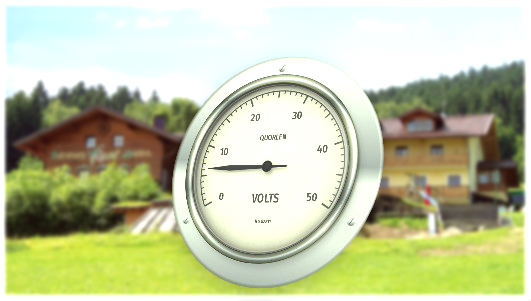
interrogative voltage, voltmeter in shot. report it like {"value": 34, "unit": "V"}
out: {"value": 6, "unit": "V"}
